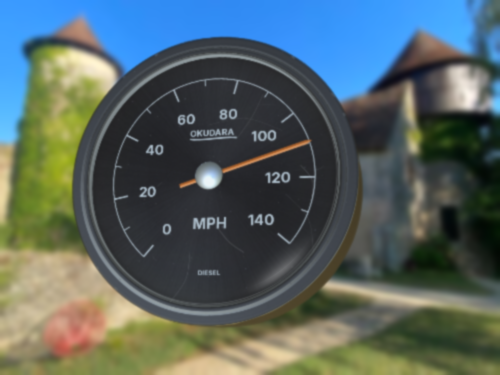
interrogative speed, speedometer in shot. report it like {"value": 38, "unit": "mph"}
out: {"value": 110, "unit": "mph"}
